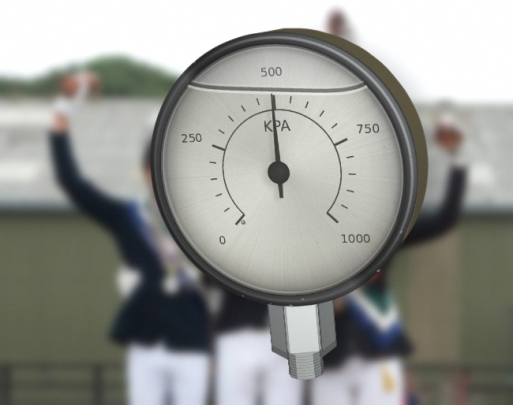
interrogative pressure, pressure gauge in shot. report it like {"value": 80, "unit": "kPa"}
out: {"value": 500, "unit": "kPa"}
